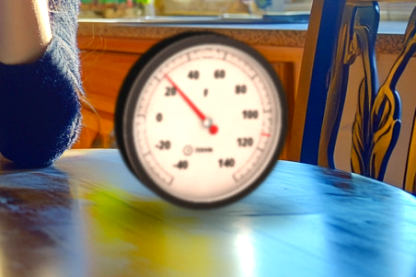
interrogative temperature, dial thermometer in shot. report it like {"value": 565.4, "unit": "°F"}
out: {"value": 24, "unit": "°F"}
